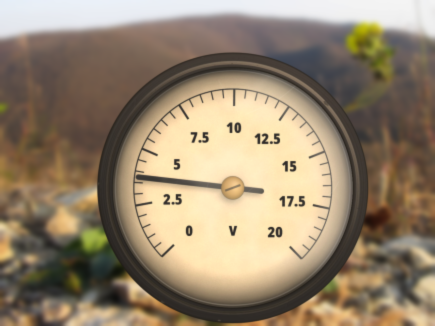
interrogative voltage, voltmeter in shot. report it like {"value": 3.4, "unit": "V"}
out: {"value": 3.75, "unit": "V"}
